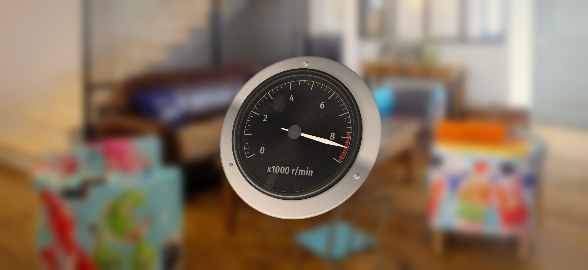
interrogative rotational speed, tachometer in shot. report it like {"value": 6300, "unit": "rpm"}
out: {"value": 8400, "unit": "rpm"}
